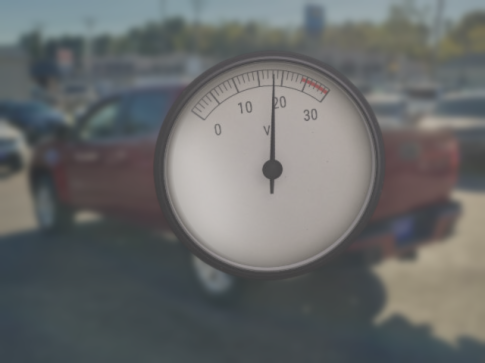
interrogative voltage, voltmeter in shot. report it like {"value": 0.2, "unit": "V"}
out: {"value": 18, "unit": "V"}
